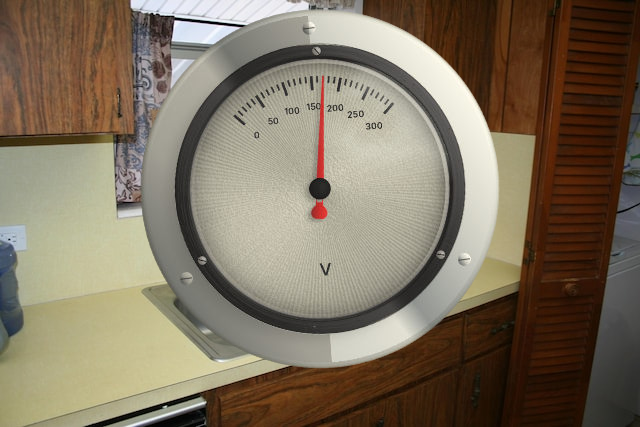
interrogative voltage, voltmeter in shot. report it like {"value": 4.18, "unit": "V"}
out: {"value": 170, "unit": "V"}
